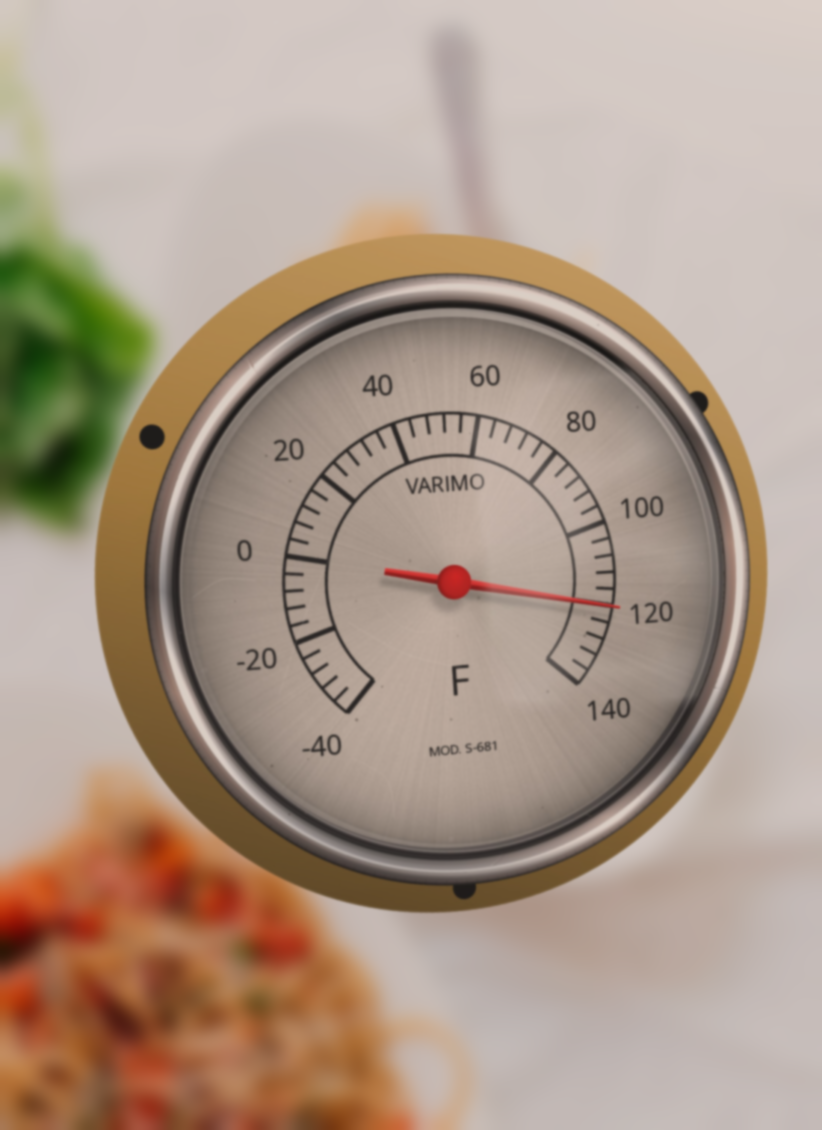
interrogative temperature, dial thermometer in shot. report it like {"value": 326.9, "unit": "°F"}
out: {"value": 120, "unit": "°F"}
